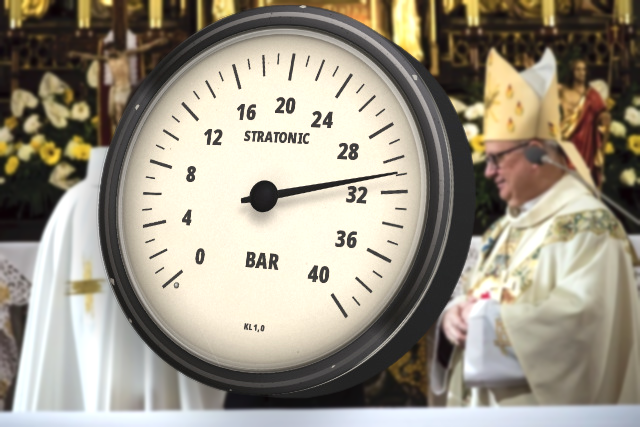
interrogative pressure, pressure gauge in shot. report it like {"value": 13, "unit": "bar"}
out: {"value": 31, "unit": "bar"}
